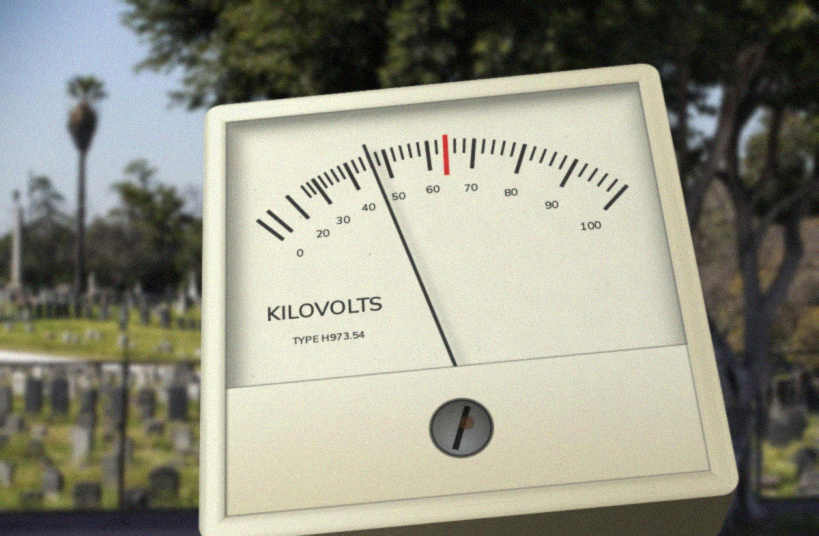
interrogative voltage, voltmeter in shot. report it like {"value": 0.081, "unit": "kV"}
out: {"value": 46, "unit": "kV"}
